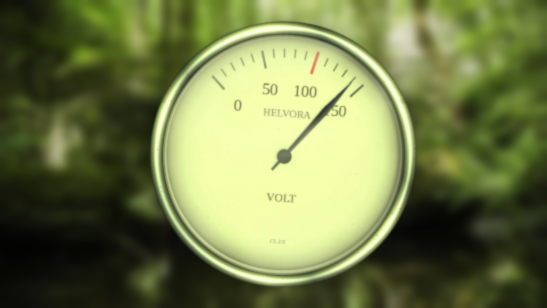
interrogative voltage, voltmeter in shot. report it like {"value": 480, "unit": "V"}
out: {"value": 140, "unit": "V"}
